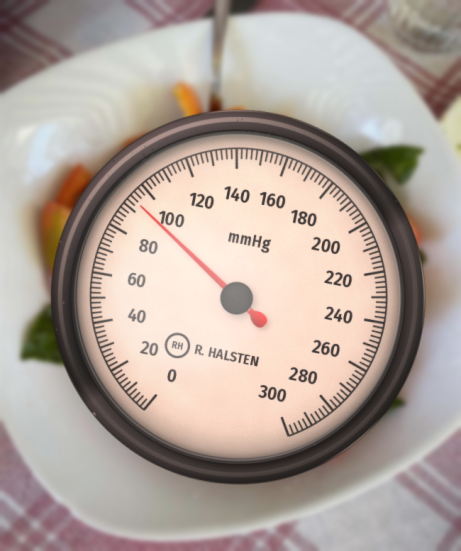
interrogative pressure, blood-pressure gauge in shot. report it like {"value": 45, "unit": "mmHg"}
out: {"value": 94, "unit": "mmHg"}
